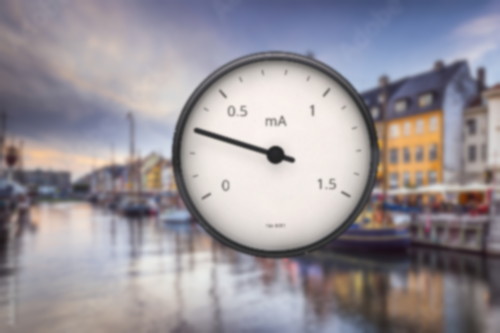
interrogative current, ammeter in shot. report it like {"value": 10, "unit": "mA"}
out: {"value": 0.3, "unit": "mA"}
